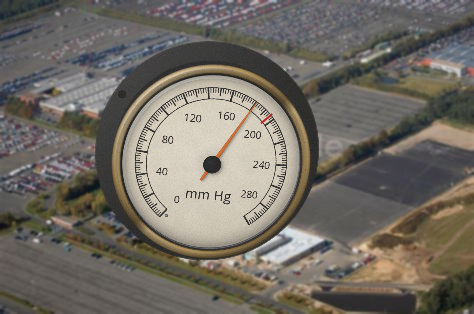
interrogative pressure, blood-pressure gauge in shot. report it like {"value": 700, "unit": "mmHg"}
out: {"value": 180, "unit": "mmHg"}
